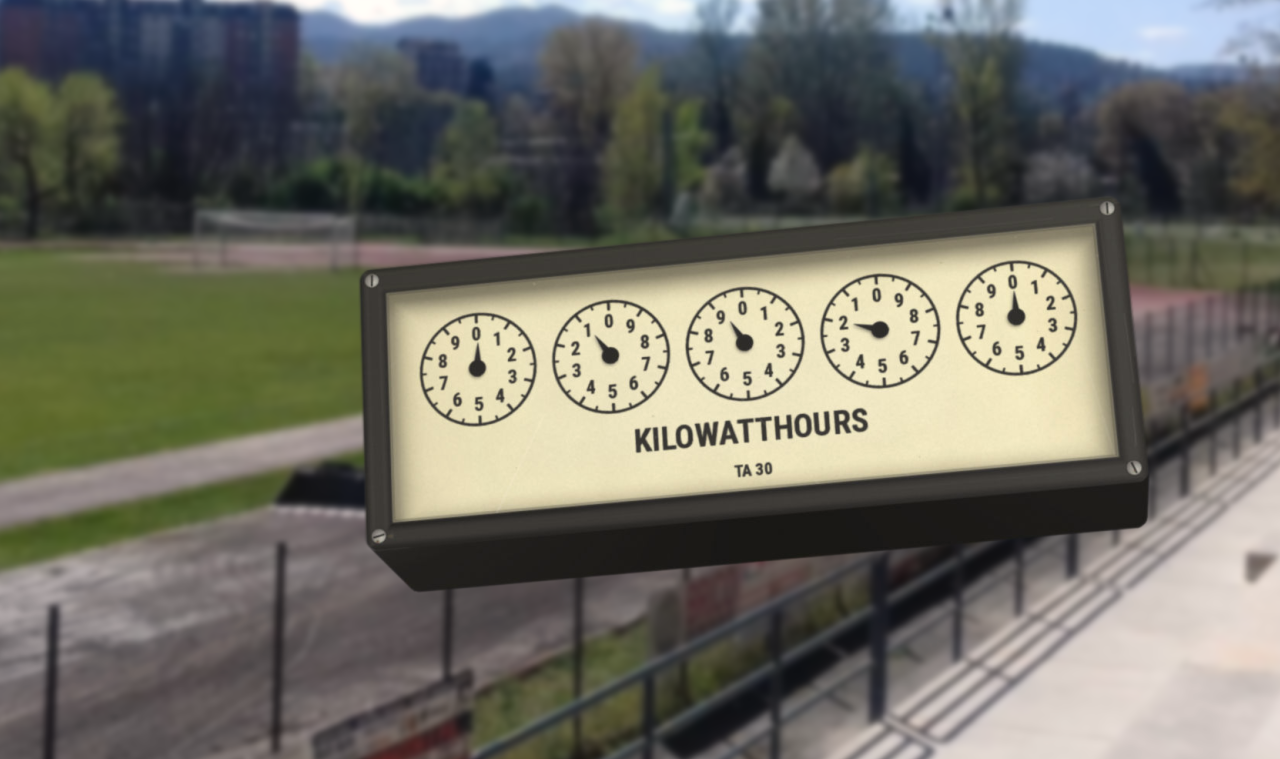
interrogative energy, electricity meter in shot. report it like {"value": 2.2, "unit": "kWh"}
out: {"value": 920, "unit": "kWh"}
